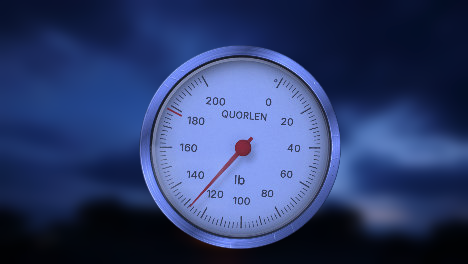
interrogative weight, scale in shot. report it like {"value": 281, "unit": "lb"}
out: {"value": 128, "unit": "lb"}
